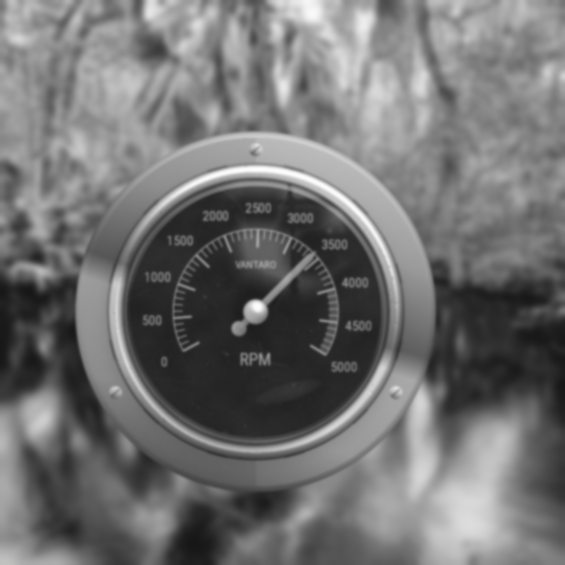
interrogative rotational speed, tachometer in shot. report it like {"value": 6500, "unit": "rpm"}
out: {"value": 3400, "unit": "rpm"}
